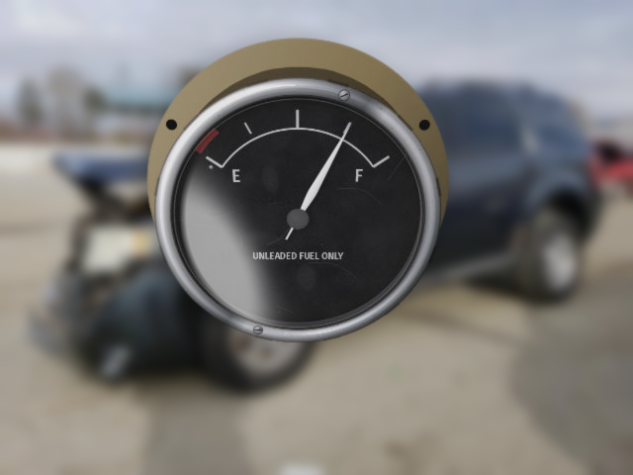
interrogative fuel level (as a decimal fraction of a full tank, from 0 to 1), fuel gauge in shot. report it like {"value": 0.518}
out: {"value": 0.75}
